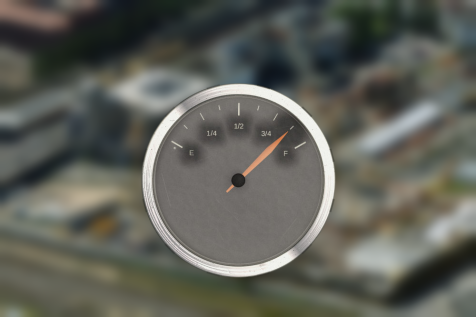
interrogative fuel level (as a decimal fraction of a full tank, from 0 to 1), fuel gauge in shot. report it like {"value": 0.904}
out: {"value": 0.875}
